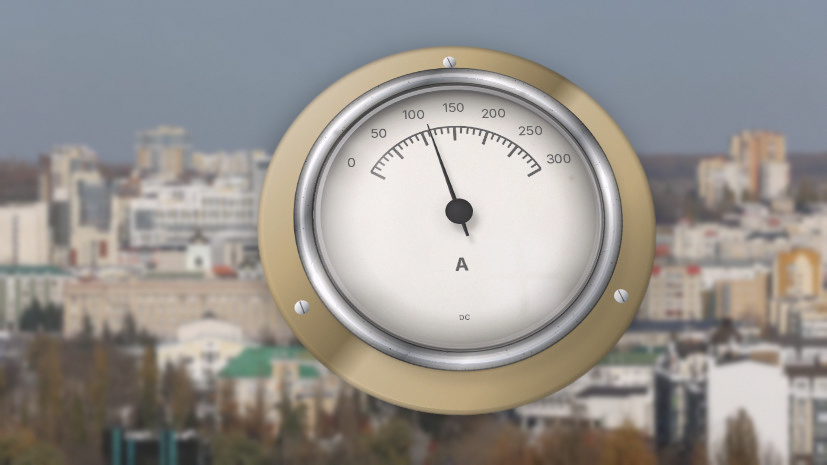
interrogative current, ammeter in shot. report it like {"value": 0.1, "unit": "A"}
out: {"value": 110, "unit": "A"}
